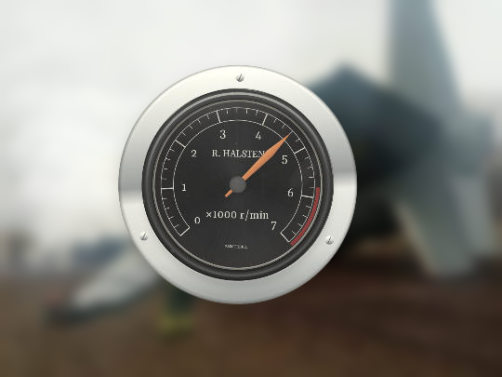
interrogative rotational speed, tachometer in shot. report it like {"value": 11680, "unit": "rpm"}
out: {"value": 4600, "unit": "rpm"}
